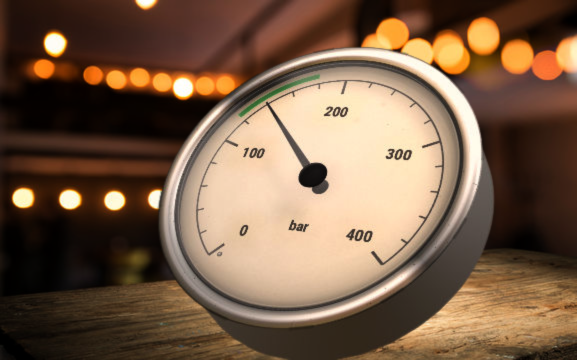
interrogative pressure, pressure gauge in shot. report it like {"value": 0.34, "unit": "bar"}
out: {"value": 140, "unit": "bar"}
